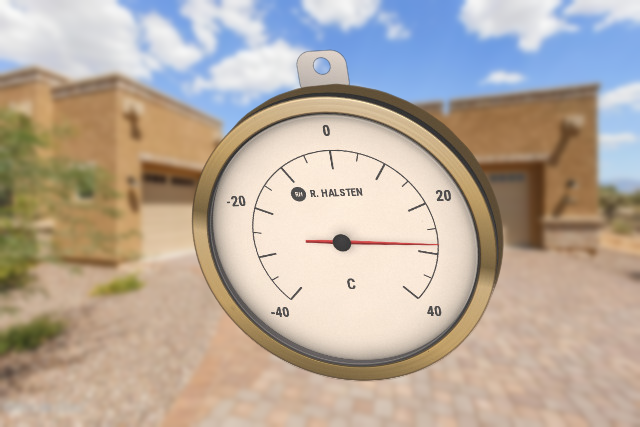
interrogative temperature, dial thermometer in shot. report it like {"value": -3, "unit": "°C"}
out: {"value": 27.5, "unit": "°C"}
